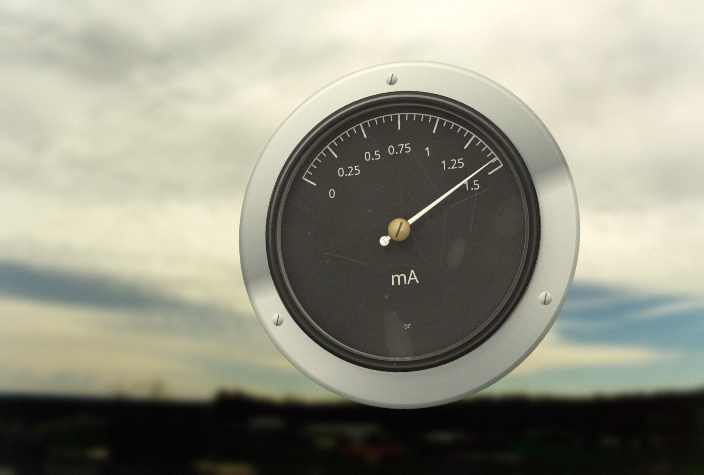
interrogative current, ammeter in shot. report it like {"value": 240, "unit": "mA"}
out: {"value": 1.45, "unit": "mA"}
